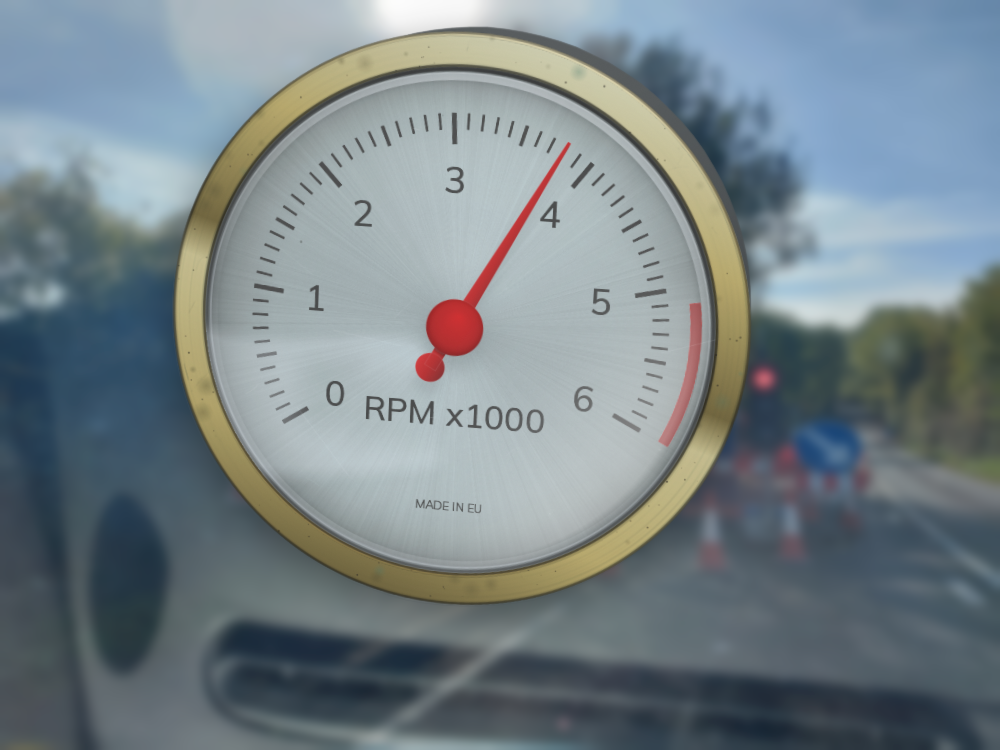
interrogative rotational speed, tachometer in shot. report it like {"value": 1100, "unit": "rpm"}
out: {"value": 3800, "unit": "rpm"}
